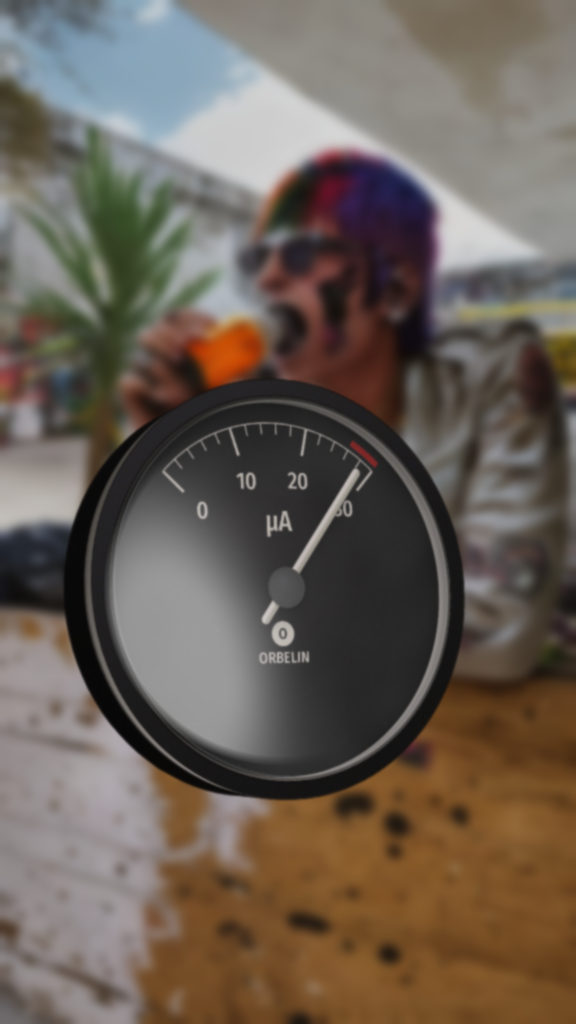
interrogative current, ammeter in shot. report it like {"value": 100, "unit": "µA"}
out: {"value": 28, "unit": "µA"}
